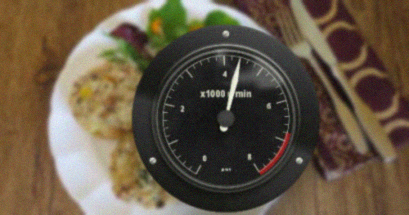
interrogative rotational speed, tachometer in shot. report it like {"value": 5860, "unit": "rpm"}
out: {"value": 4400, "unit": "rpm"}
